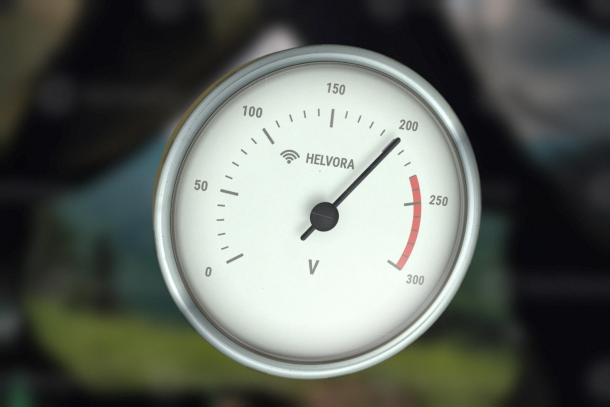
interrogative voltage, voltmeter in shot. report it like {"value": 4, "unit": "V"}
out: {"value": 200, "unit": "V"}
